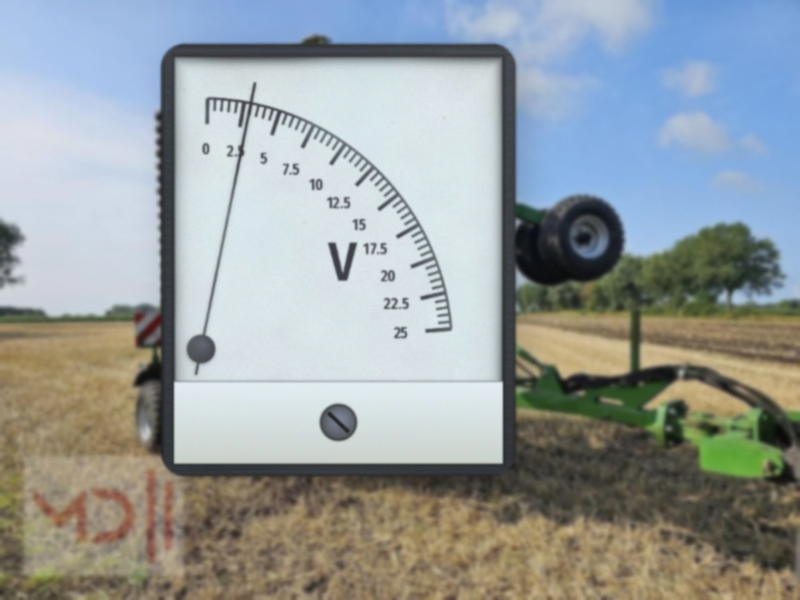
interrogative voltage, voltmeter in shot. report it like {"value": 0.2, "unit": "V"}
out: {"value": 3, "unit": "V"}
